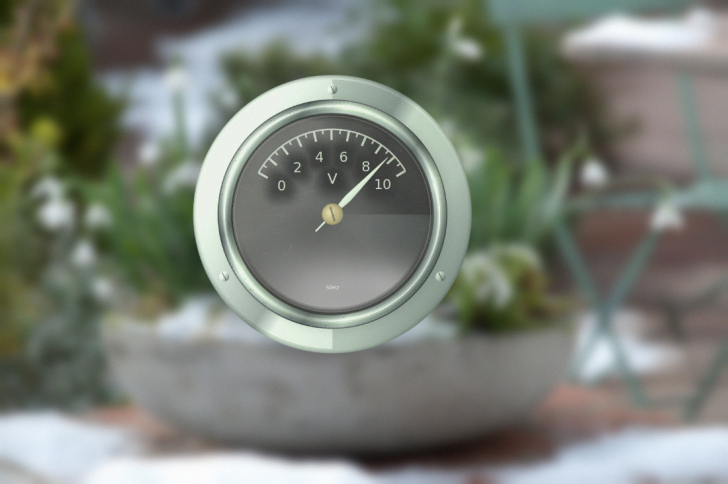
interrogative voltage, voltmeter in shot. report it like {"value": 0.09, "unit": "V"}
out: {"value": 8.75, "unit": "V"}
